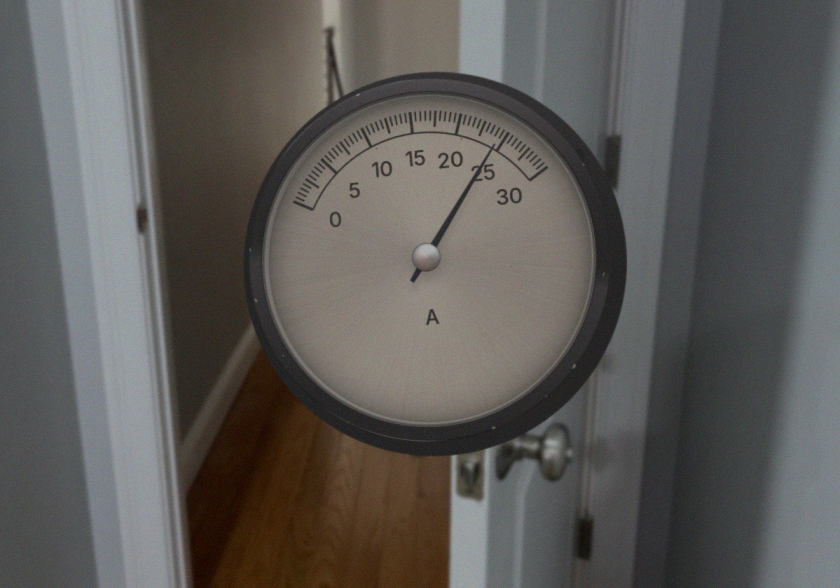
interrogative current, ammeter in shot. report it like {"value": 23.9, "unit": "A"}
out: {"value": 24.5, "unit": "A"}
